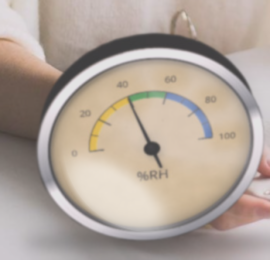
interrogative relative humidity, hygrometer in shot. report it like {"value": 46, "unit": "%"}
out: {"value": 40, "unit": "%"}
